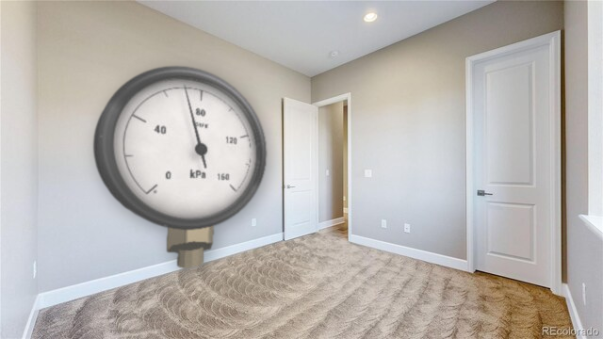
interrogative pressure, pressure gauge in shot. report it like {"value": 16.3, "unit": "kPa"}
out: {"value": 70, "unit": "kPa"}
